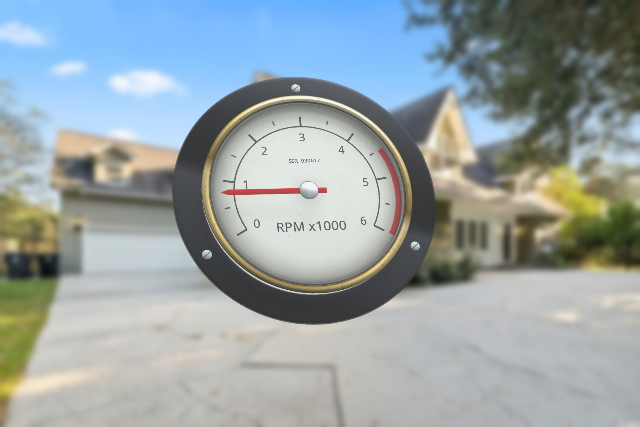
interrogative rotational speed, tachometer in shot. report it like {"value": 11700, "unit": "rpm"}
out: {"value": 750, "unit": "rpm"}
